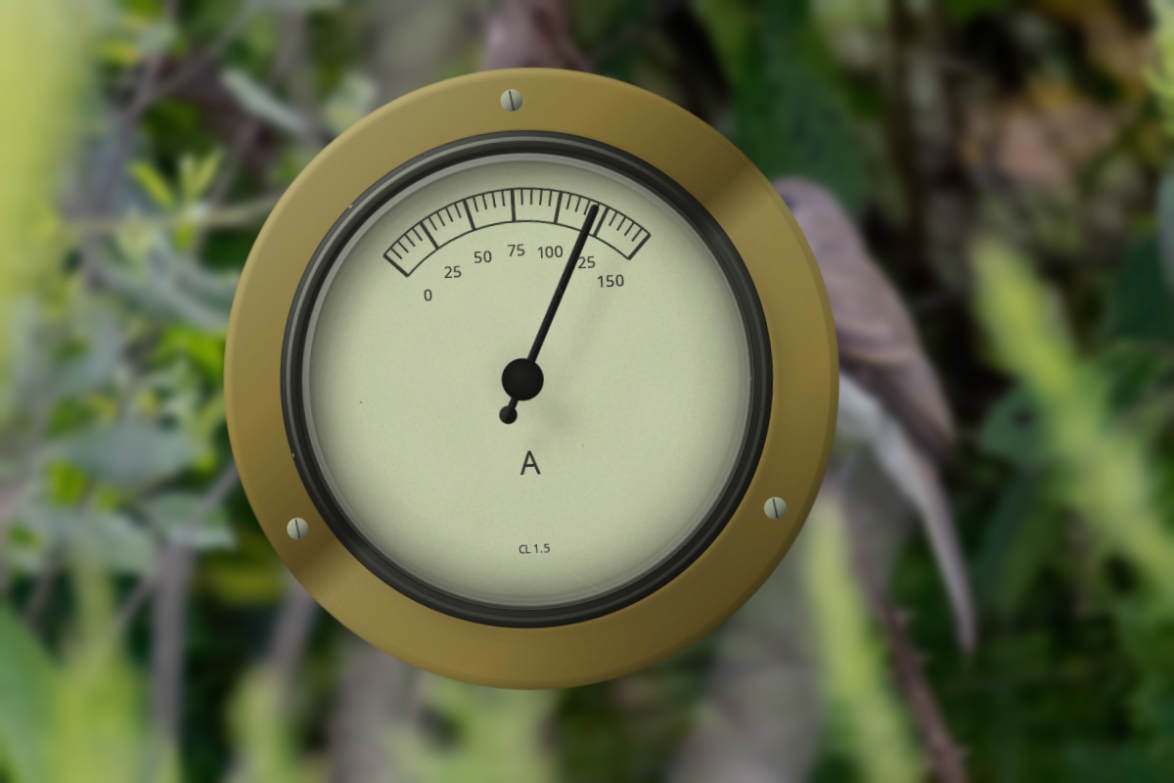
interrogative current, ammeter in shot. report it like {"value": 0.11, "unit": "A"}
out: {"value": 120, "unit": "A"}
